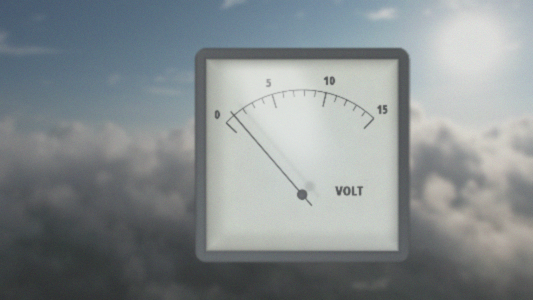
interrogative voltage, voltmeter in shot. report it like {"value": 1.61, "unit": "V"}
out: {"value": 1, "unit": "V"}
